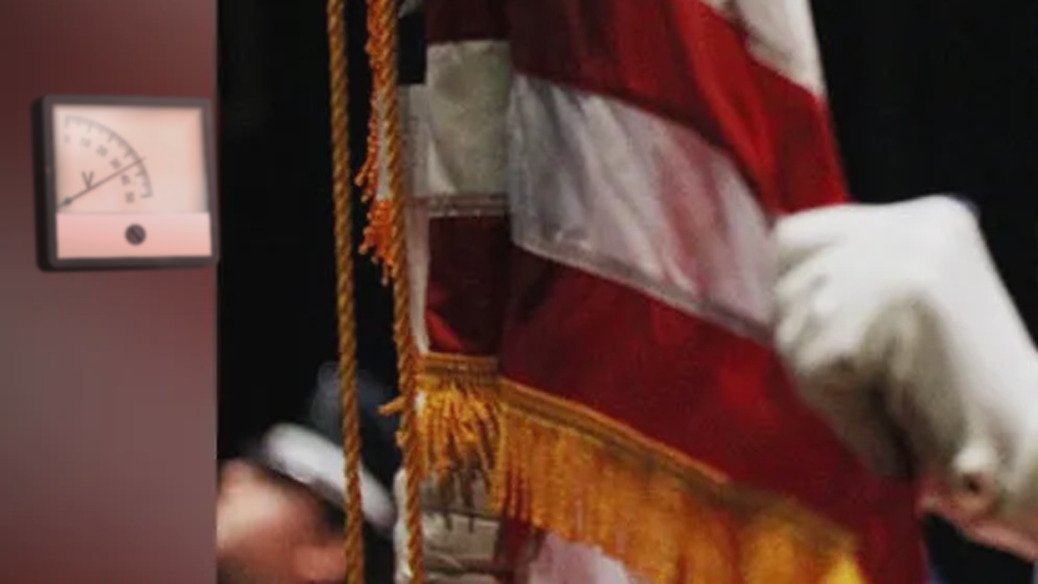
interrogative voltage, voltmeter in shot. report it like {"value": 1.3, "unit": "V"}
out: {"value": 35, "unit": "V"}
